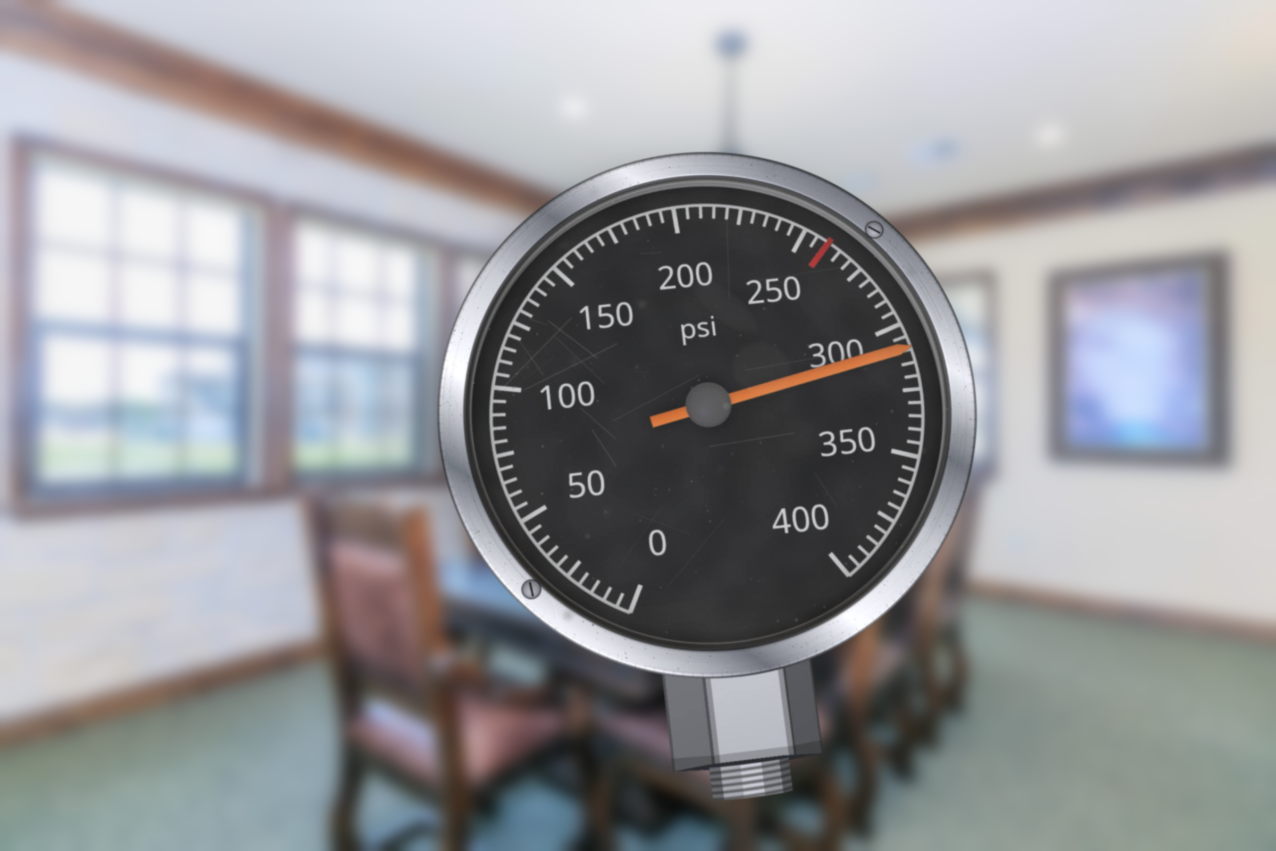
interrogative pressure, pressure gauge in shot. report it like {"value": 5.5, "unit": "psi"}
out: {"value": 310, "unit": "psi"}
